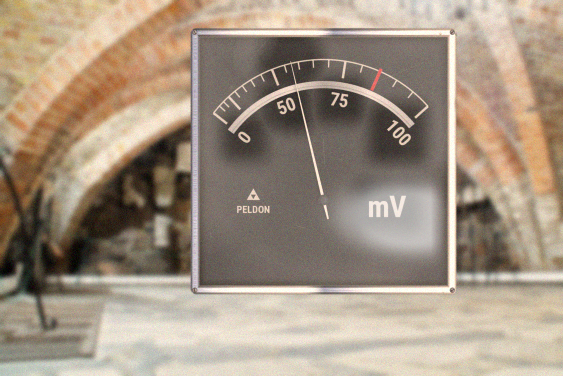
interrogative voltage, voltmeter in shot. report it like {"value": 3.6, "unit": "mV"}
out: {"value": 57.5, "unit": "mV"}
